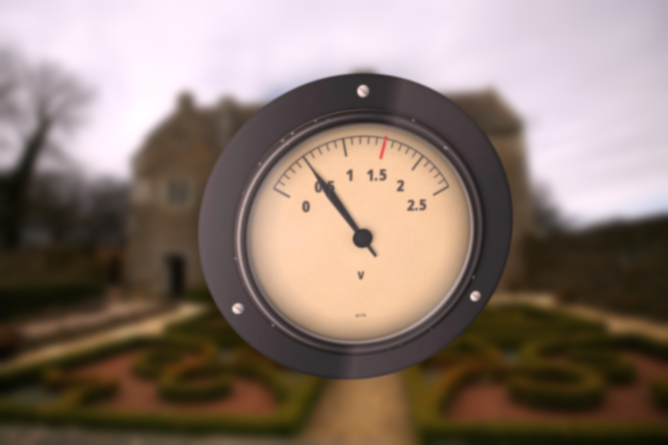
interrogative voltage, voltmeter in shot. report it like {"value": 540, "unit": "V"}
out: {"value": 0.5, "unit": "V"}
